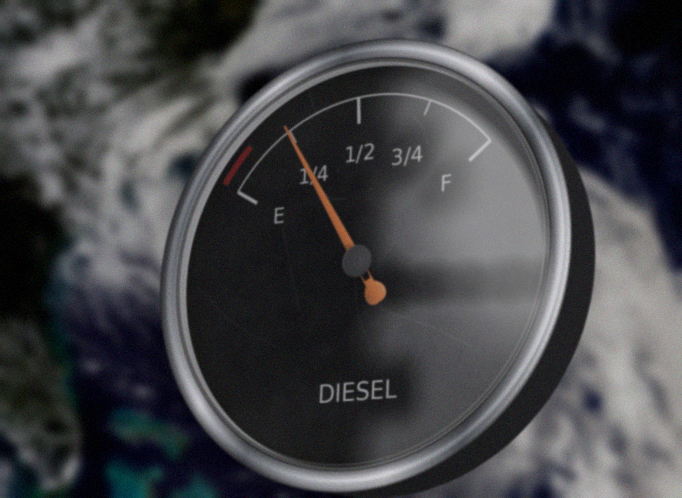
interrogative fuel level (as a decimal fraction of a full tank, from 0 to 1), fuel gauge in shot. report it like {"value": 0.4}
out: {"value": 0.25}
